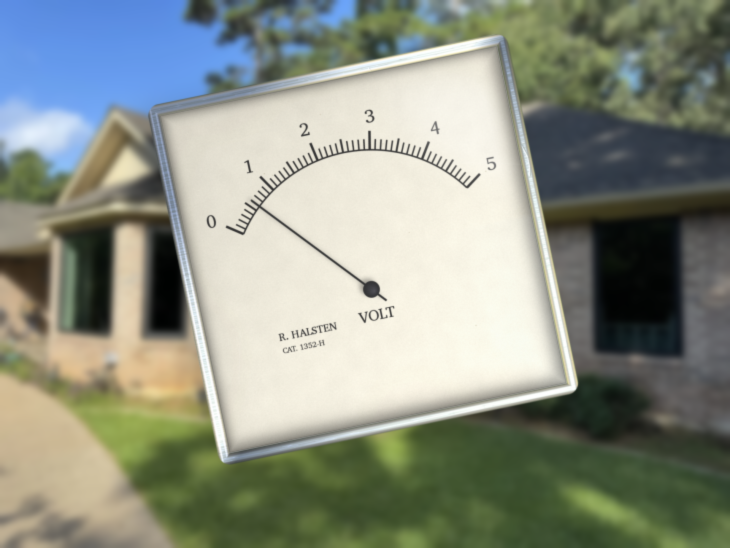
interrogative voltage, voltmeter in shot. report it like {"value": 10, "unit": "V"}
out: {"value": 0.6, "unit": "V"}
